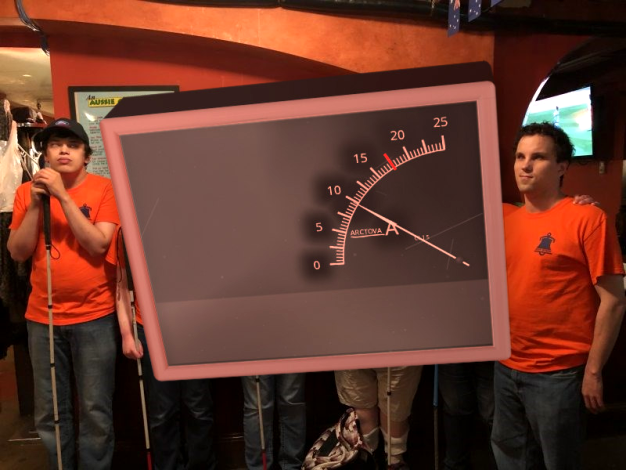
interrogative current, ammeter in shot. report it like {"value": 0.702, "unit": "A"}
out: {"value": 10, "unit": "A"}
